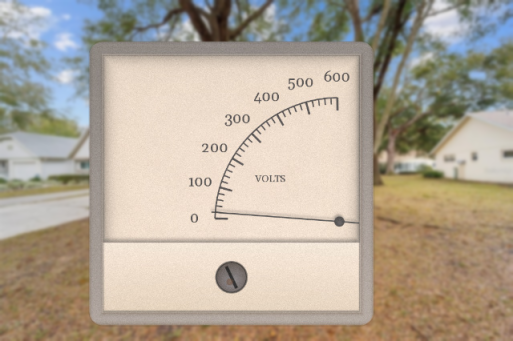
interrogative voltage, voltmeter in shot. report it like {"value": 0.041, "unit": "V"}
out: {"value": 20, "unit": "V"}
